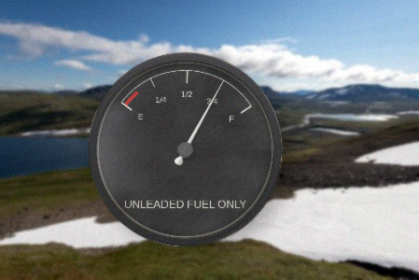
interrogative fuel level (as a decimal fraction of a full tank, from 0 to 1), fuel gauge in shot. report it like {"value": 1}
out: {"value": 0.75}
